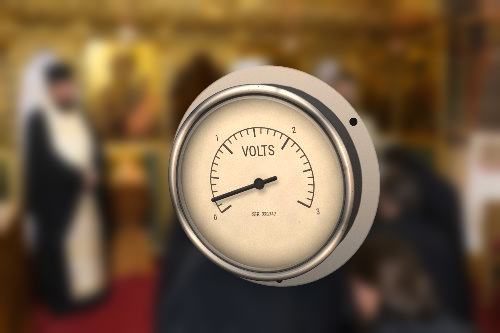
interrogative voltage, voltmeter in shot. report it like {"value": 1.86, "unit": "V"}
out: {"value": 0.2, "unit": "V"}
